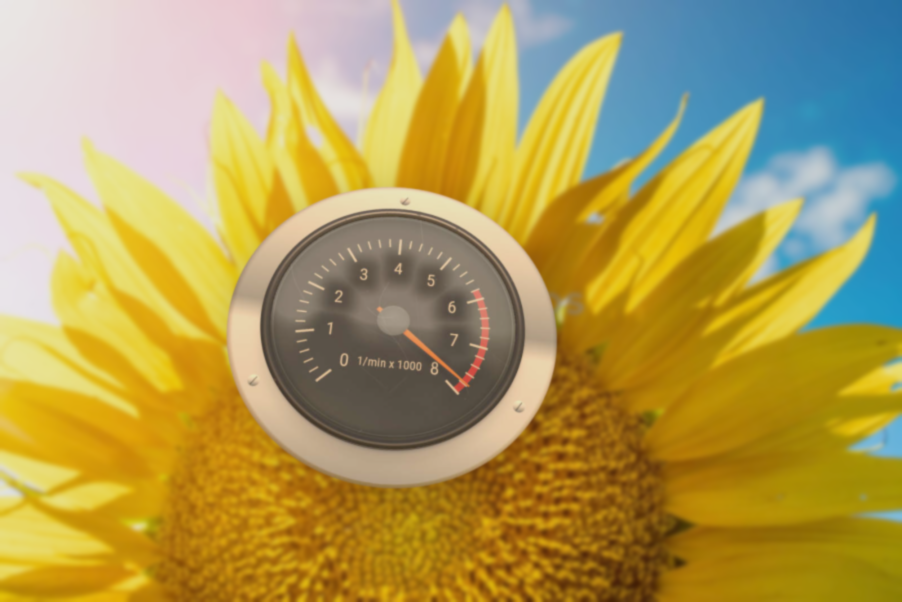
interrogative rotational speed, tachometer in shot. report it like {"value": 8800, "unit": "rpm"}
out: {"value": 7800, "unit": "rpm"}
